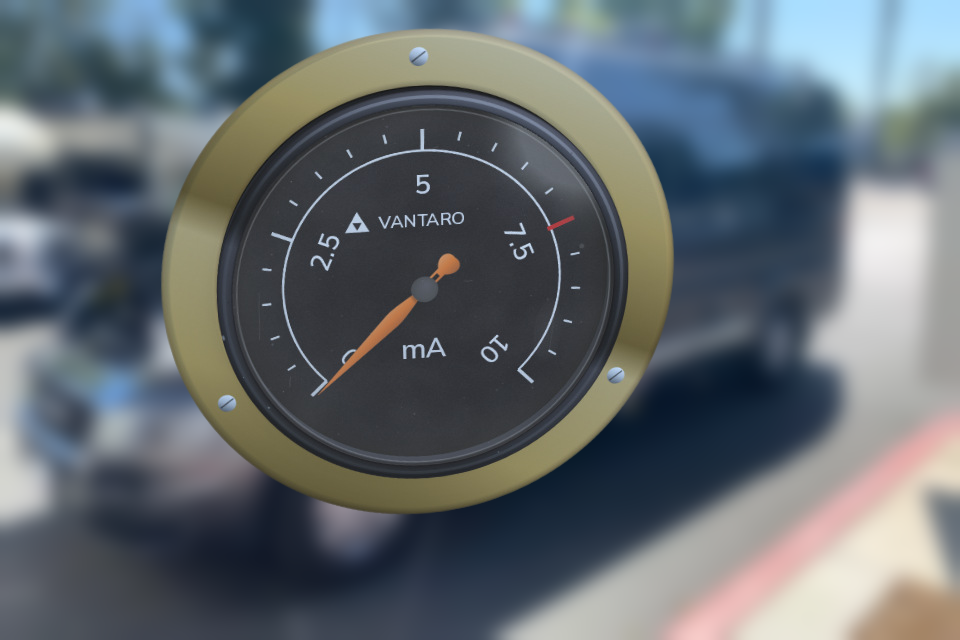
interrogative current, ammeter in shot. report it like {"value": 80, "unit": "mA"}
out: {"value": 0, "unit": "mA"}
